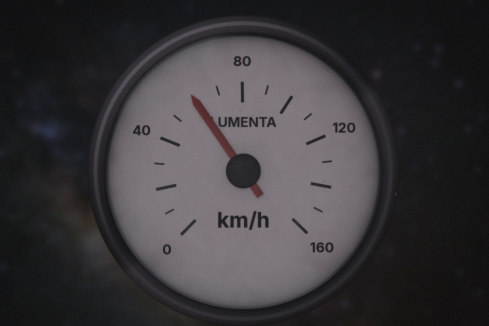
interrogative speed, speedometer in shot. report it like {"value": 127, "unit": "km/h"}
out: {"value": 60, "unit": "km/h"}
